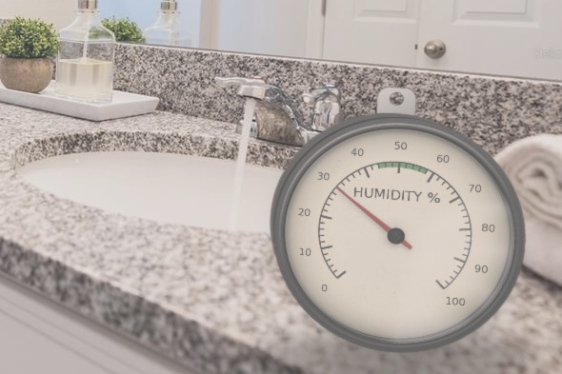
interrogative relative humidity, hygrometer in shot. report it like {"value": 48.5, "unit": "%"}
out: {"value": 30, "unit": "%"}
